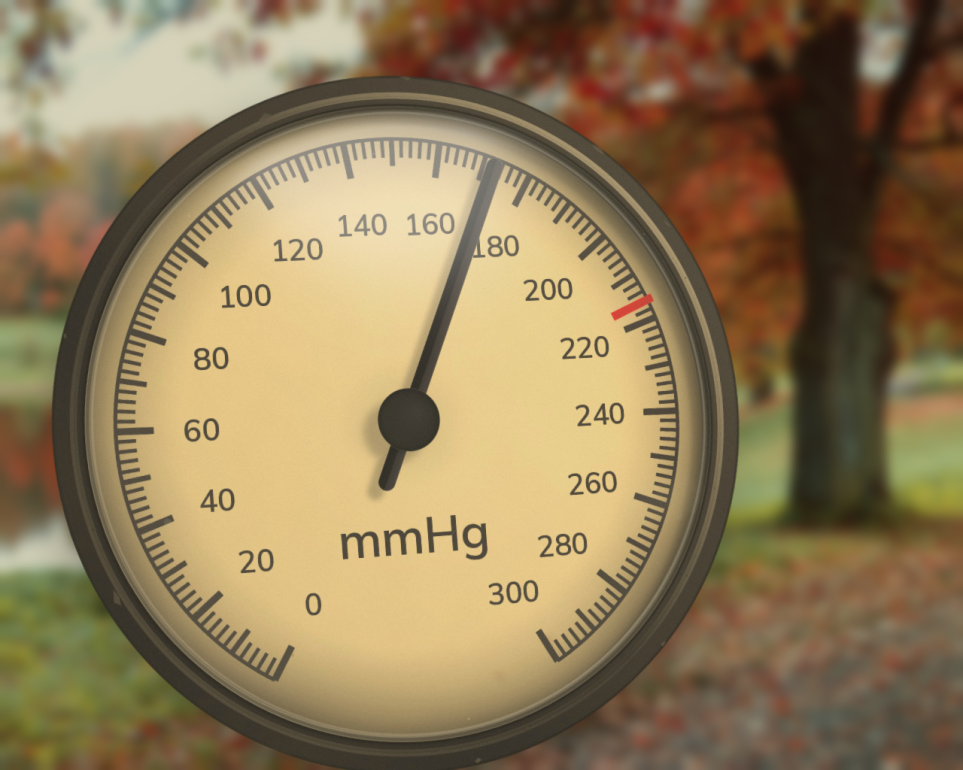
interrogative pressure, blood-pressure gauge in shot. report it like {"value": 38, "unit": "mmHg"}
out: {"value": 172, "unit": "mmHg"}
